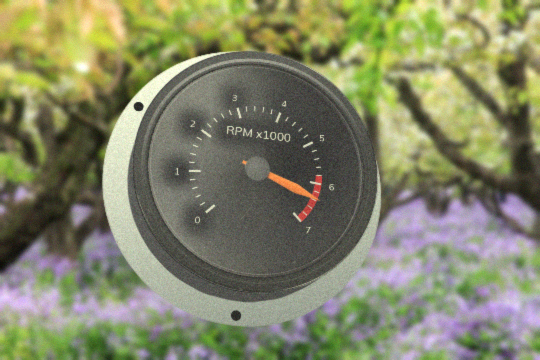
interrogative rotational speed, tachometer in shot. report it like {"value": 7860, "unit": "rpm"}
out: {"value": 6400, "unit": "rpm"}
